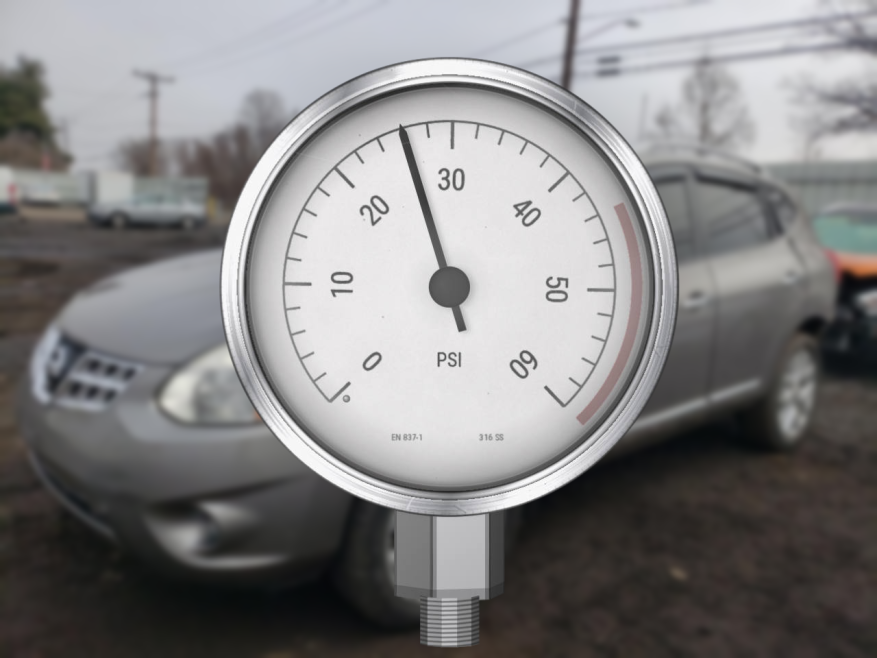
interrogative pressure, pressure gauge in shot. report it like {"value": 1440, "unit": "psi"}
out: {"value": 26, "unit": "psi"}
